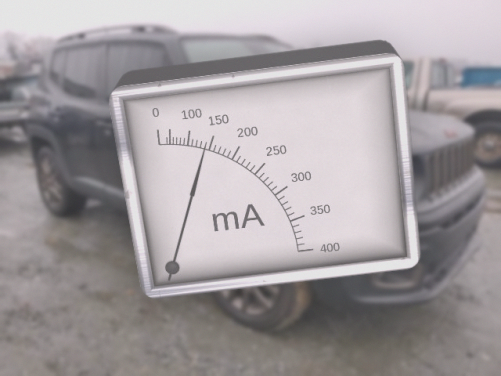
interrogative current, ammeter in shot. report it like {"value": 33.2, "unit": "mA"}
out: {"value": 140, "unit": "mA"}
